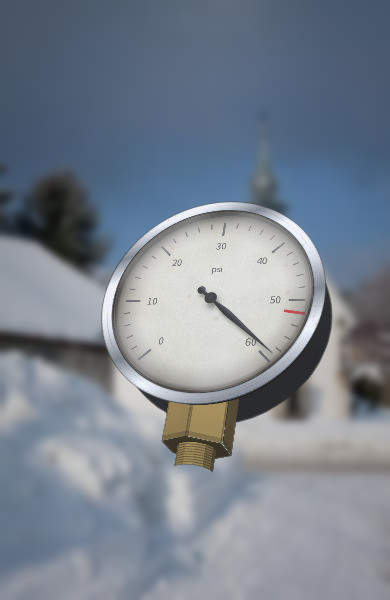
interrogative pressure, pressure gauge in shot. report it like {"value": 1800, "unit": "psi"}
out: {"value": 59, "unit": "psi"}
